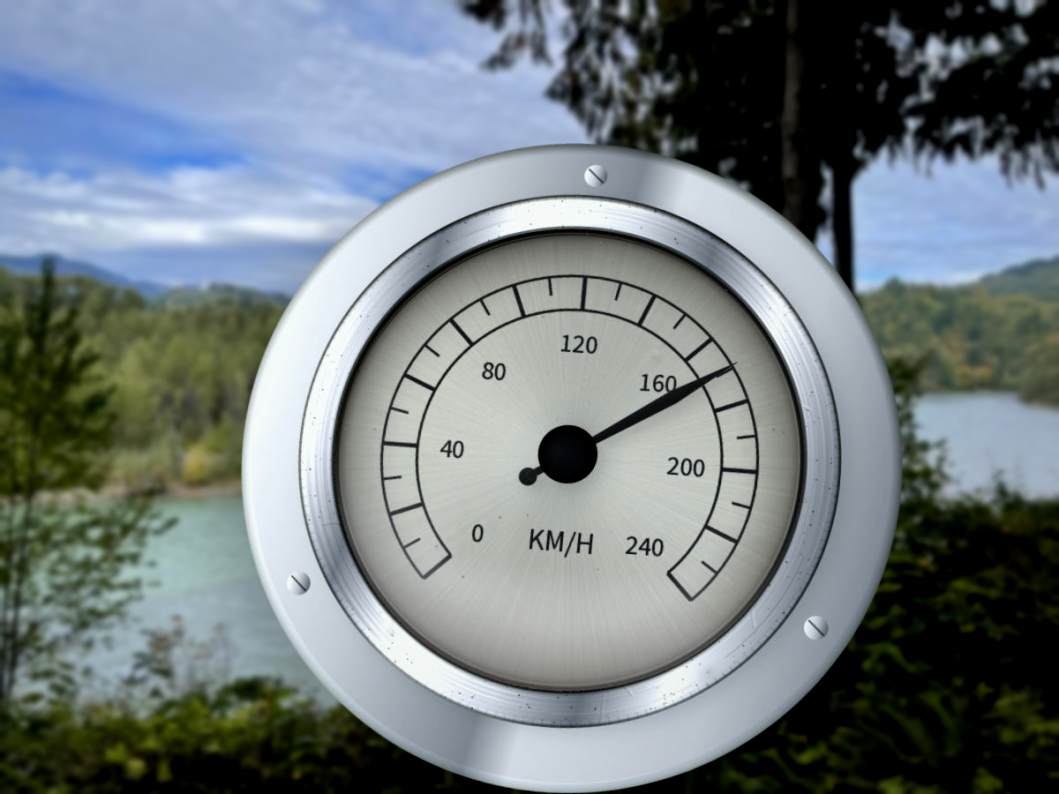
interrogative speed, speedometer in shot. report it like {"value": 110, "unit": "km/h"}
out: {"value": 170, "unit": "km/h"}
